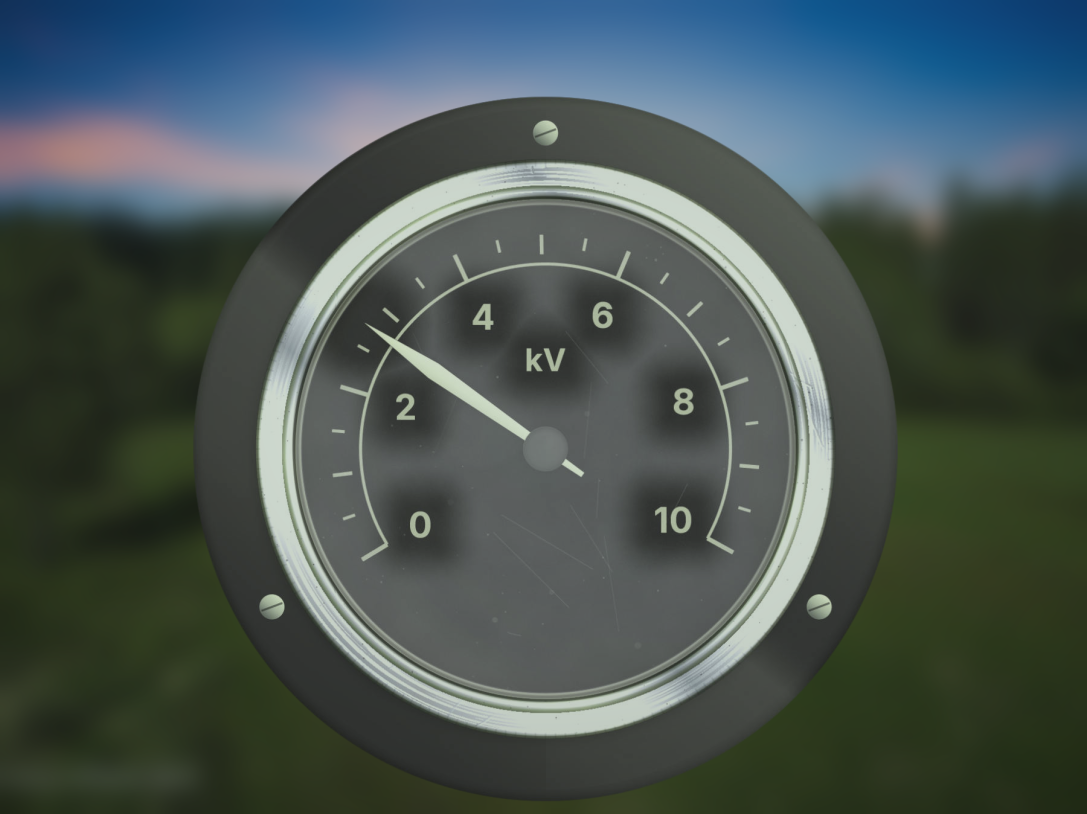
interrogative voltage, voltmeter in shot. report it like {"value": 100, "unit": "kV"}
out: {"value": 2.75, "unit": "kV"}
